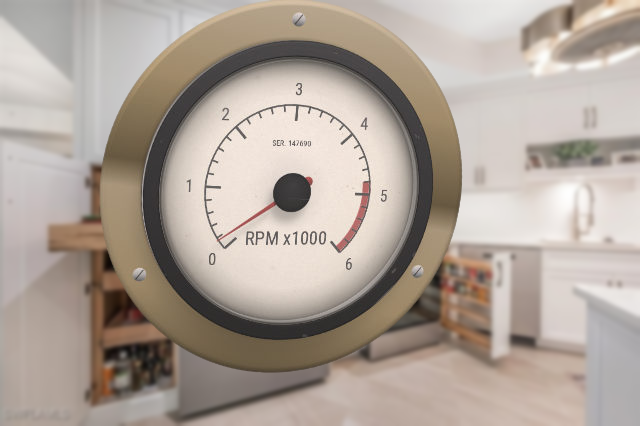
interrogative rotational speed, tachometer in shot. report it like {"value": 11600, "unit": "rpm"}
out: {"value": 200, "unit": "rpm"}
